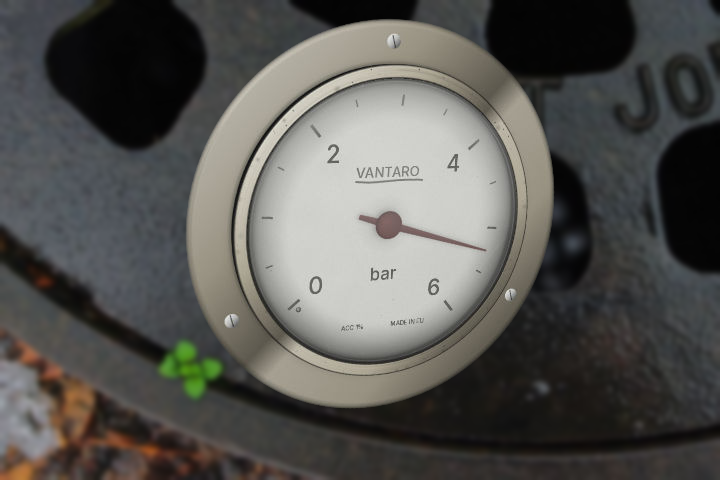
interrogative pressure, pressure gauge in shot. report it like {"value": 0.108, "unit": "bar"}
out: {"value": 5.25, "unit": "bar"}
